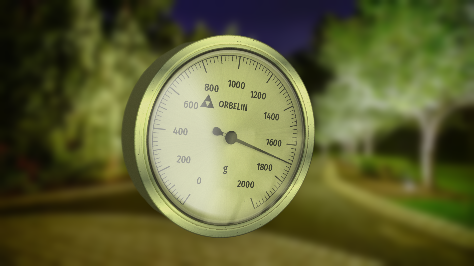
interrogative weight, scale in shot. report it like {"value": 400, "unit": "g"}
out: {"value": 1700, "unit": "g"}
